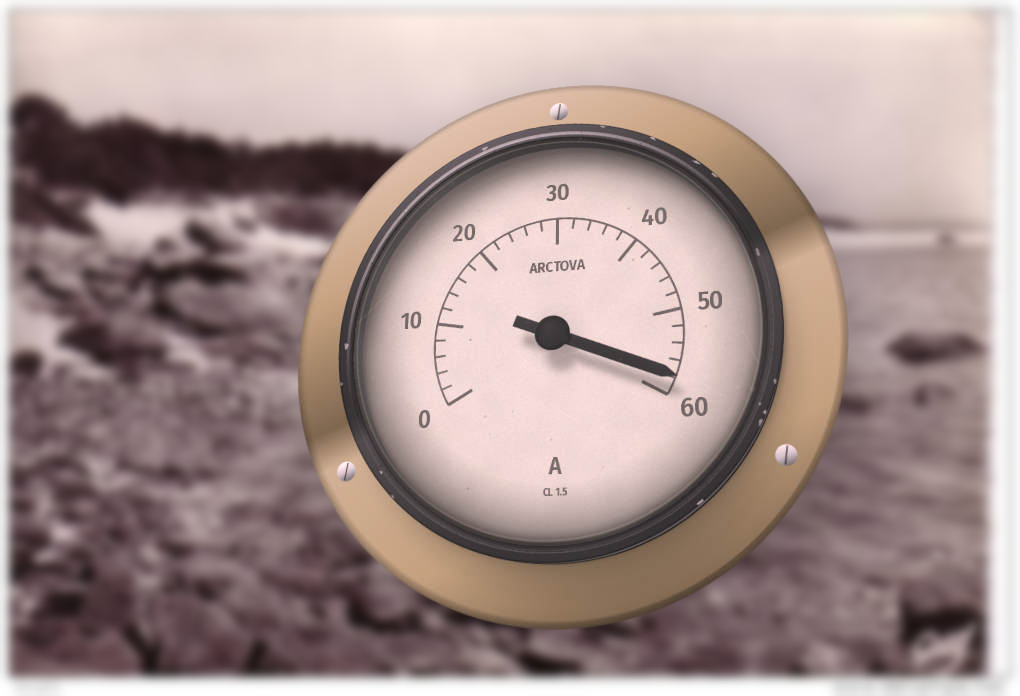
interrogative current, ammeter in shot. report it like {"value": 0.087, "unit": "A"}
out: {"value": 58, "unit": "A"}
